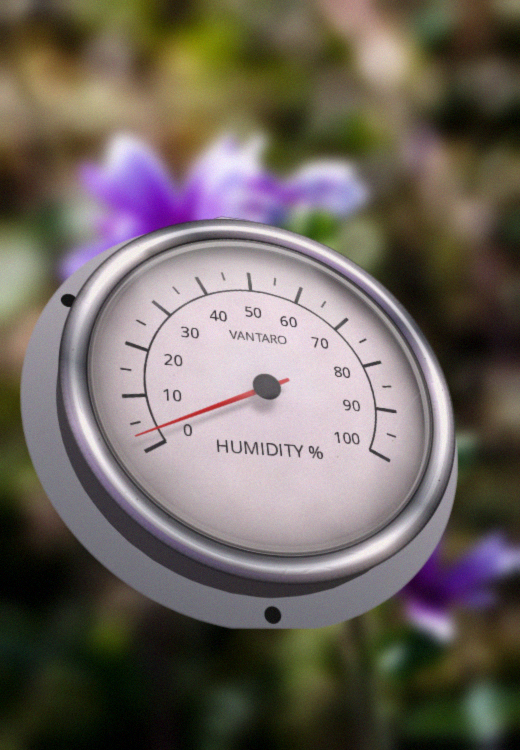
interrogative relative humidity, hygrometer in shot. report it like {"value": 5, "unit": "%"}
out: {"value": 2.5, "unit": "%"}
